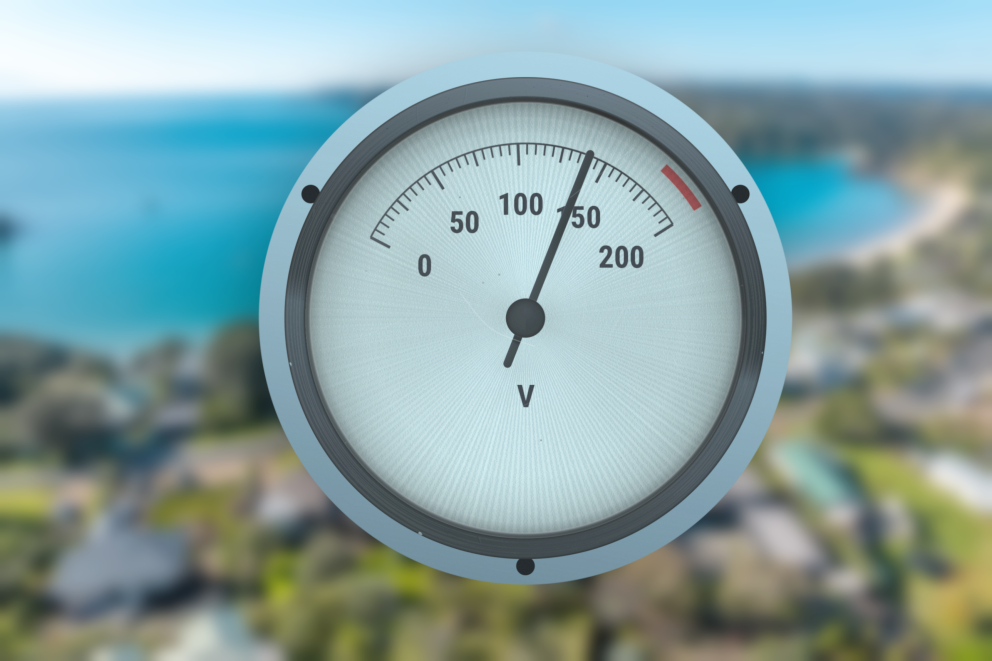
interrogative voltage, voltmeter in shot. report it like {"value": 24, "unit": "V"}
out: {"value": 140, "unit": "V"}
